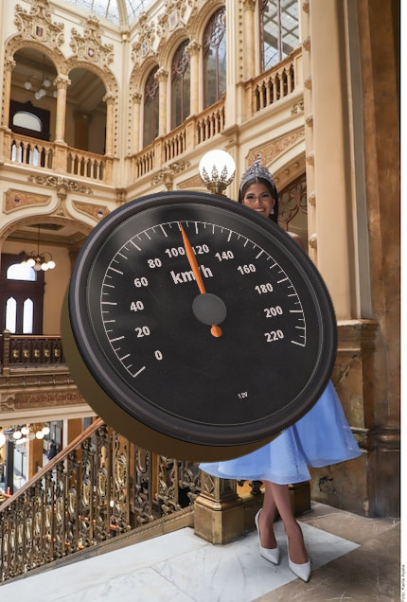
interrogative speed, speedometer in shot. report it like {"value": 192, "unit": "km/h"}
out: {"value": 110, "unit": "km/h"}
